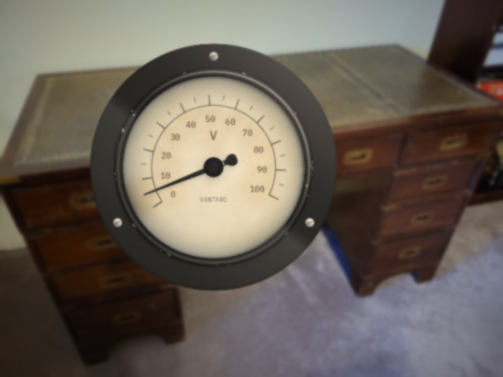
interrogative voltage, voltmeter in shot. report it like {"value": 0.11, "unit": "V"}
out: {"value": 5, "unit": "V"}
